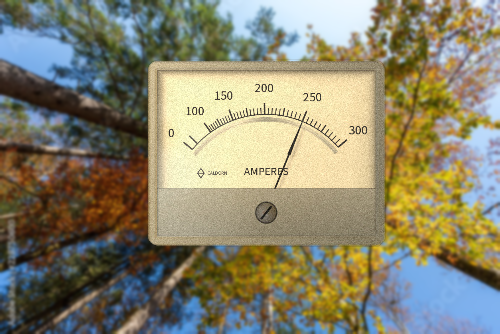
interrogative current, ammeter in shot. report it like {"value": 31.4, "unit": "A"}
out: {"value": 250, "unit": "A"}
